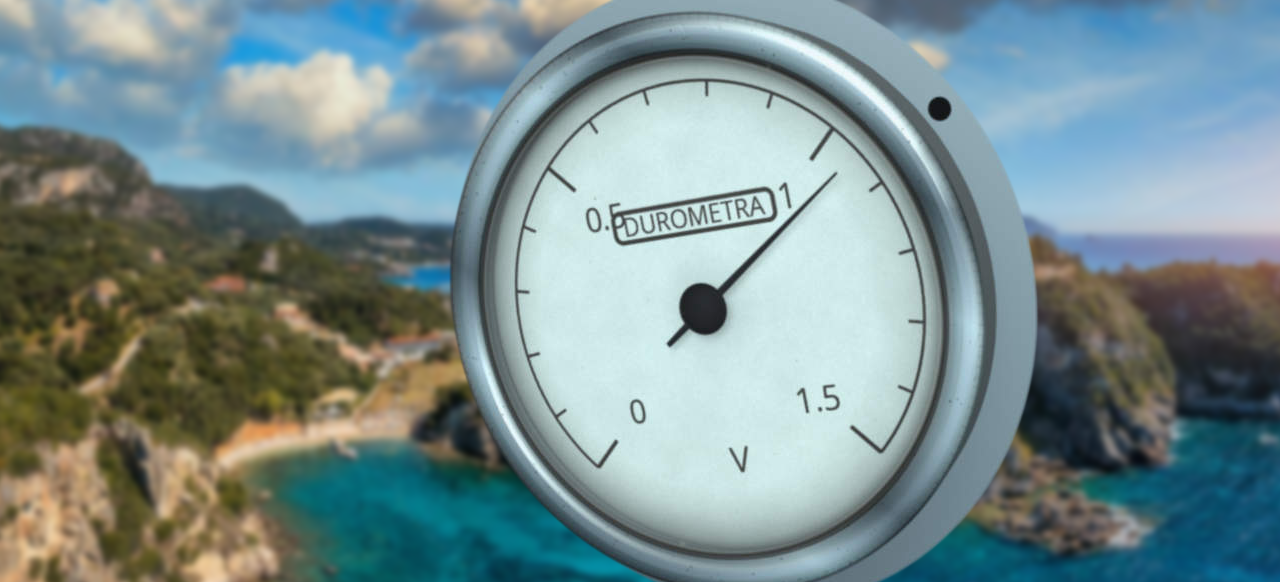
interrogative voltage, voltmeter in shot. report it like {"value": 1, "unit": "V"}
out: {"value": 1.05, "unit": "V"}
